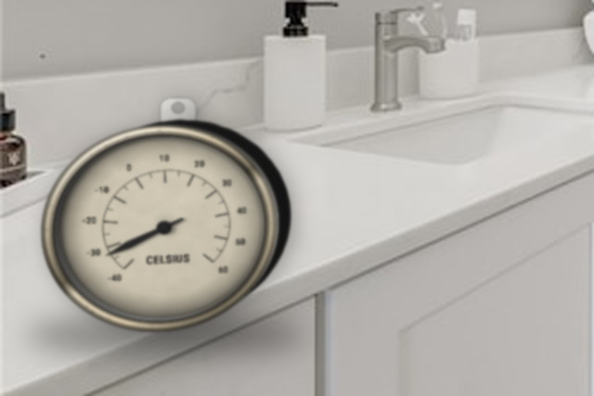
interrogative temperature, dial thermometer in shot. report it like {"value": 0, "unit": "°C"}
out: {"value": -32.5, "unit": "°C"}
